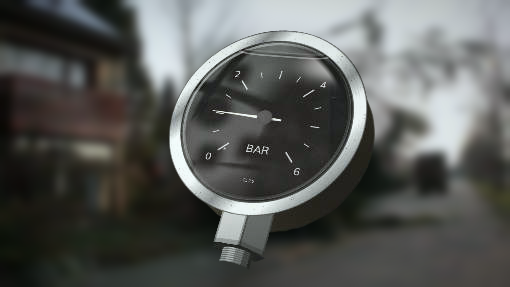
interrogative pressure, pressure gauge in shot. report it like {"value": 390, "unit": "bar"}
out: {"value": 1, "unit": "bar"}
